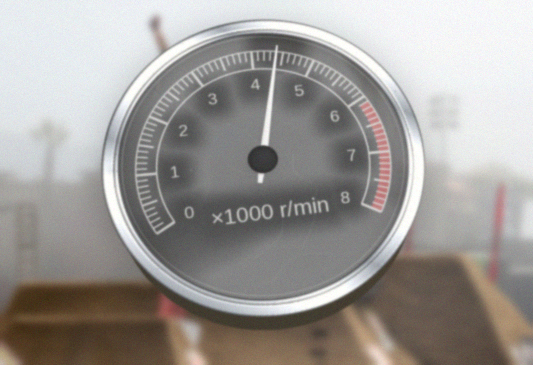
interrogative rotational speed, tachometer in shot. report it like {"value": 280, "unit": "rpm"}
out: {"value": 4400, "unit": "rpm"}
